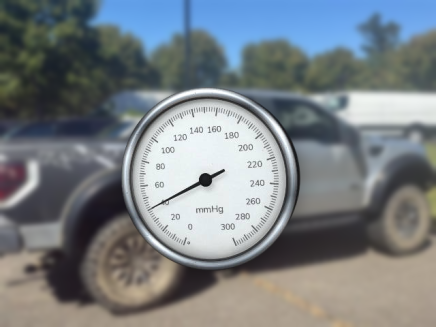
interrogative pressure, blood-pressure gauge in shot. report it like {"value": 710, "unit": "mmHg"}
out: {"value": 40, "unit": "mmHg"}
